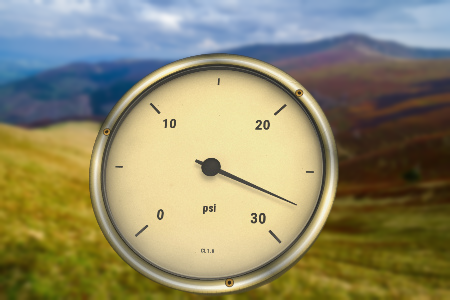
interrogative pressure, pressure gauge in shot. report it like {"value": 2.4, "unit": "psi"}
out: {"value": 27.5, "unit": "psi"}
